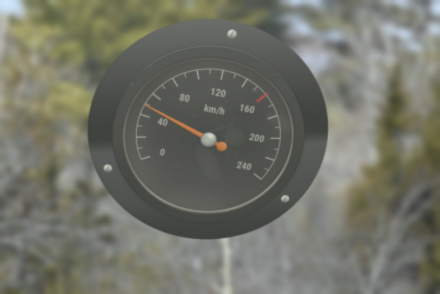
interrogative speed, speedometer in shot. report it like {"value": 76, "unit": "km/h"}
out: {"value": 50, "unit": "km/h"}
